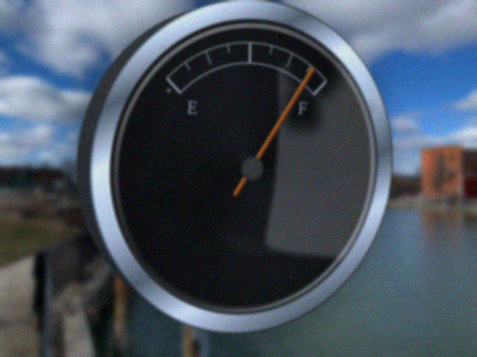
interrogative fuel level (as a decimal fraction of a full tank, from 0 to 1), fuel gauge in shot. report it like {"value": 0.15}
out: {"value": 0.875}
